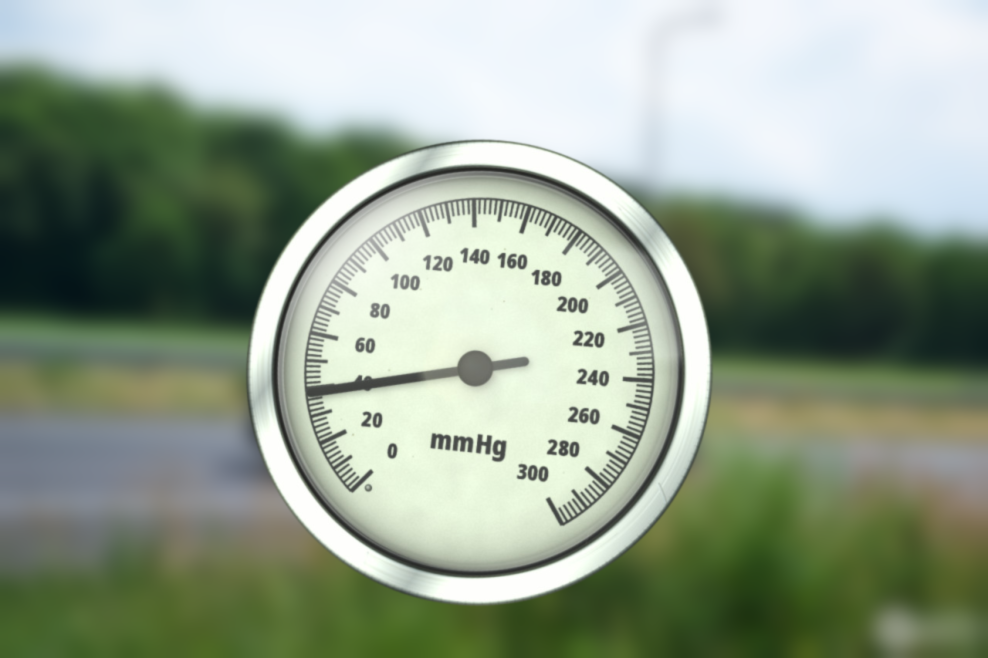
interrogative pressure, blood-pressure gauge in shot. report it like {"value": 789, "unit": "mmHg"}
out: {"value": 38, "unit": "mmHg"}
